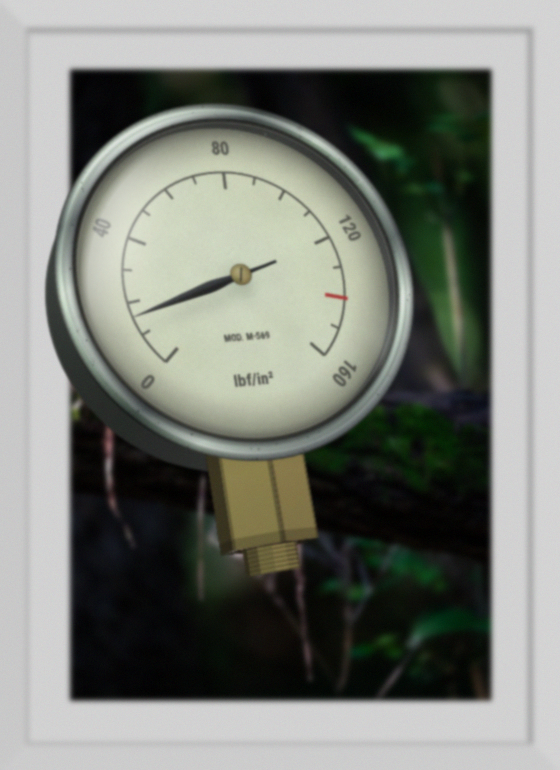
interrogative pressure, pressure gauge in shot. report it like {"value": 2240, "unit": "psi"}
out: {"value": 15, "unit": "psi"}
